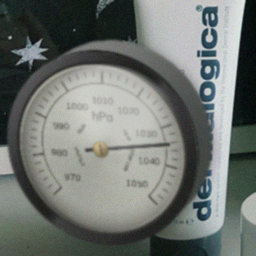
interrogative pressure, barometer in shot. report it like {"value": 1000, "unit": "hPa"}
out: {"value": 1034, "unit": "hPa"}
